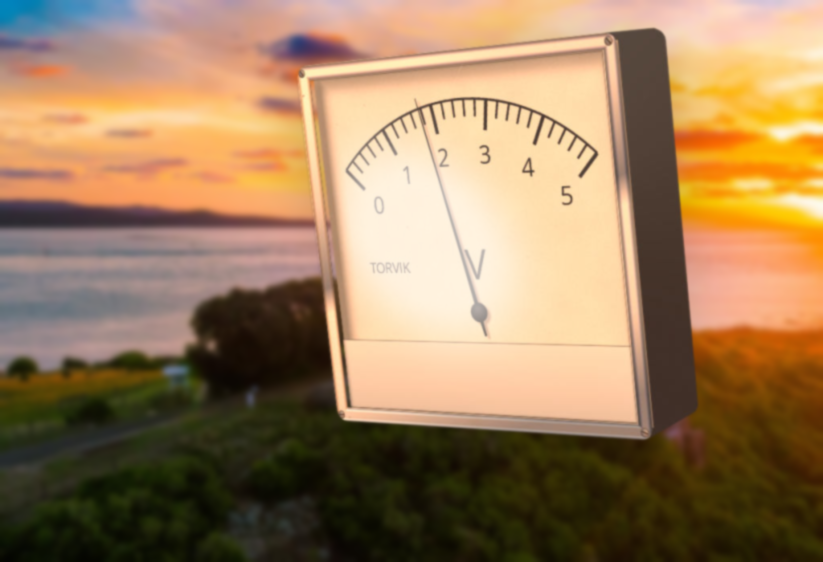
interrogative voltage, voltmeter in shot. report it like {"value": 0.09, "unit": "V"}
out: {"value": 1.8, "unit": "V"}
